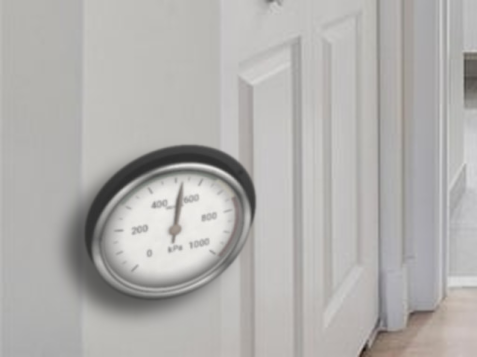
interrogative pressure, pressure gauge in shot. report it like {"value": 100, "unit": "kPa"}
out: {"value": 525, "unit": "kPa"}
